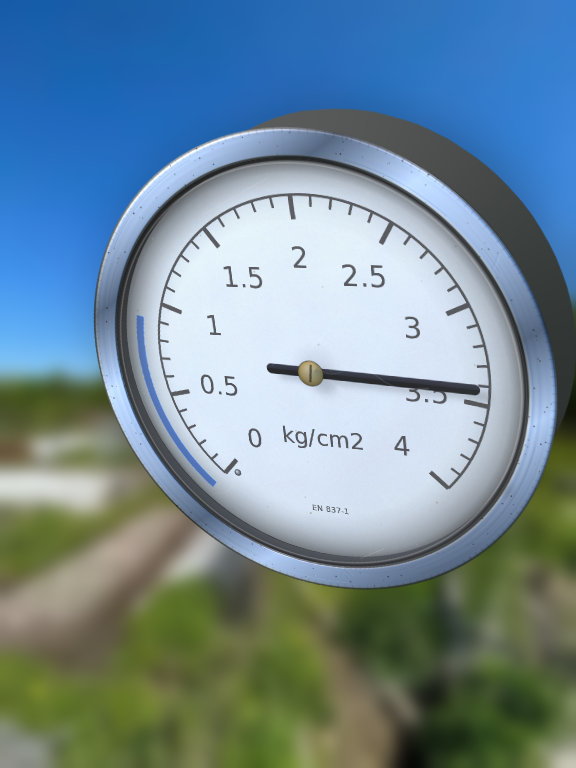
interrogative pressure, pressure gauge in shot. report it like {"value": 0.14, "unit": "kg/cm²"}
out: {"value": 3.4, "unit": "kg/cm²"}
